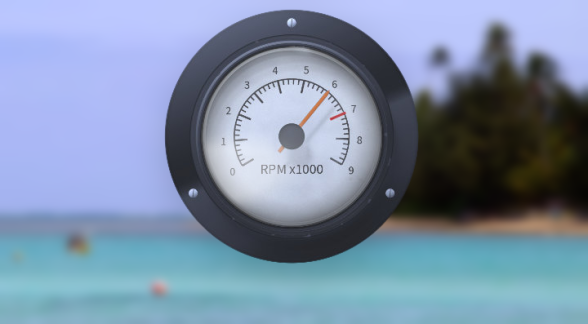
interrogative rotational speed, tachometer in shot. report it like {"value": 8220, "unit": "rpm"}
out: {"value": 6000, "unit": "rpm"}
